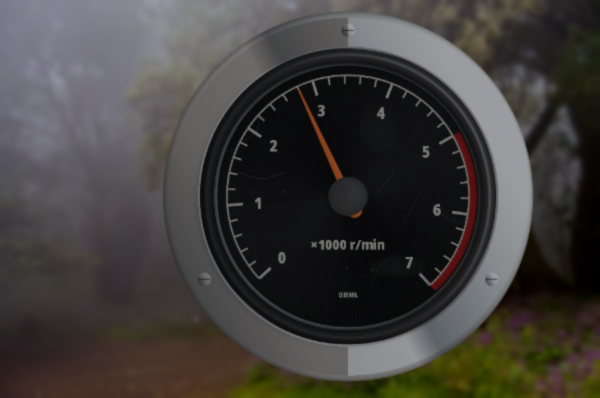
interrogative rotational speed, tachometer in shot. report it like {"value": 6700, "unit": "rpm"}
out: {"value": 2800, "unit": "rpm"}
